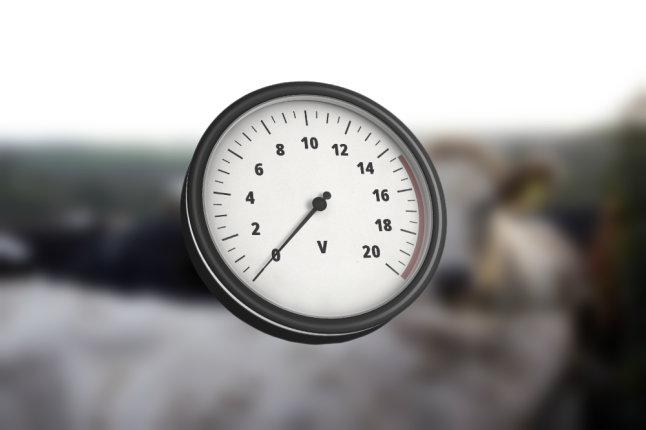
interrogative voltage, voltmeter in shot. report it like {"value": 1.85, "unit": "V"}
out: {"value": 0, "unit": "V"}
